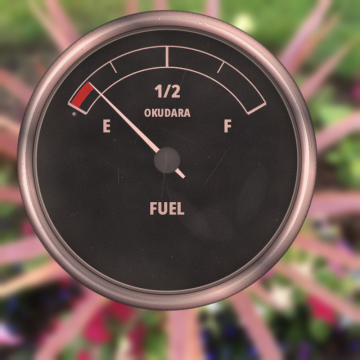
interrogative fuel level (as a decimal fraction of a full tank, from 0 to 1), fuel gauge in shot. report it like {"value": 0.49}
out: {"value": 0.125}
